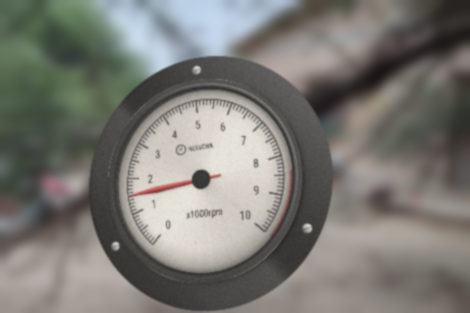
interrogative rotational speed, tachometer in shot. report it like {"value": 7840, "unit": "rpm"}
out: {"value": 1500, "unit": "rpm"}
